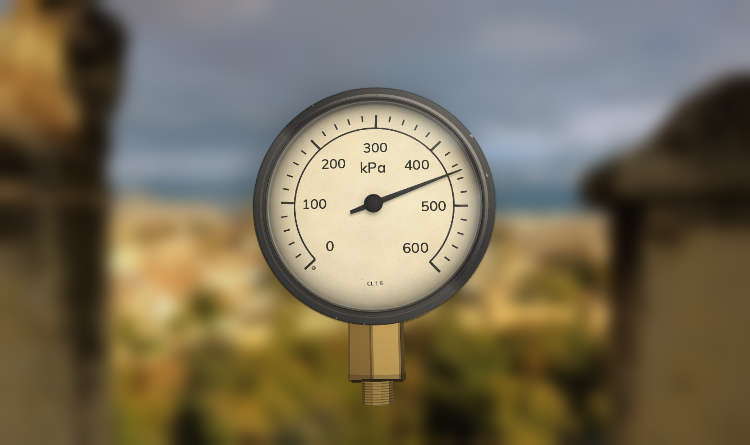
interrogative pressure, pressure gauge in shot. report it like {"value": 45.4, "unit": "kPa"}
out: {"value": 450, "unit": "kPa"}
